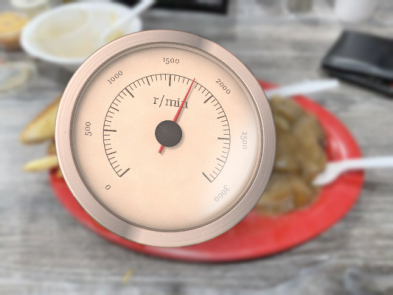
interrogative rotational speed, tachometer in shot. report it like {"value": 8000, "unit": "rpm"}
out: {"value": 1750, "unit": "rpm"}
